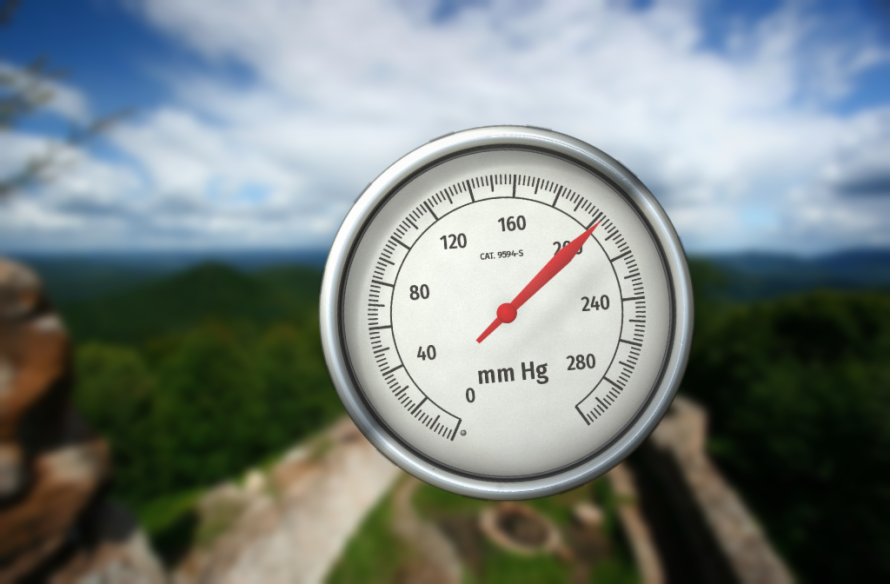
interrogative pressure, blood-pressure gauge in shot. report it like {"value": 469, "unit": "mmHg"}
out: {"value": 202, "unit": "mmHg"}
